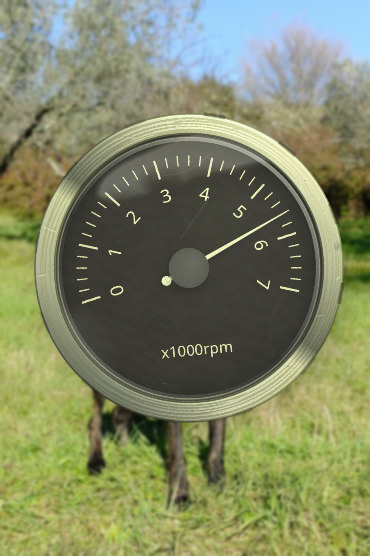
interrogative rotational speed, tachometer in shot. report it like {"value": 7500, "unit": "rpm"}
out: {"value": 5600, "unit": "rpm"}
